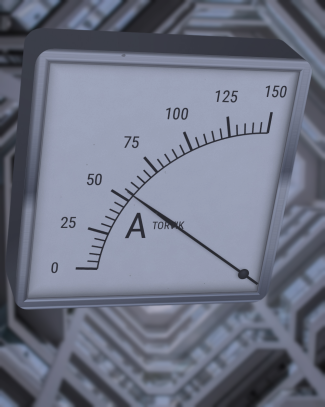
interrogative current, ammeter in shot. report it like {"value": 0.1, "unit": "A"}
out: {"value": 55, "unit": "A"}
